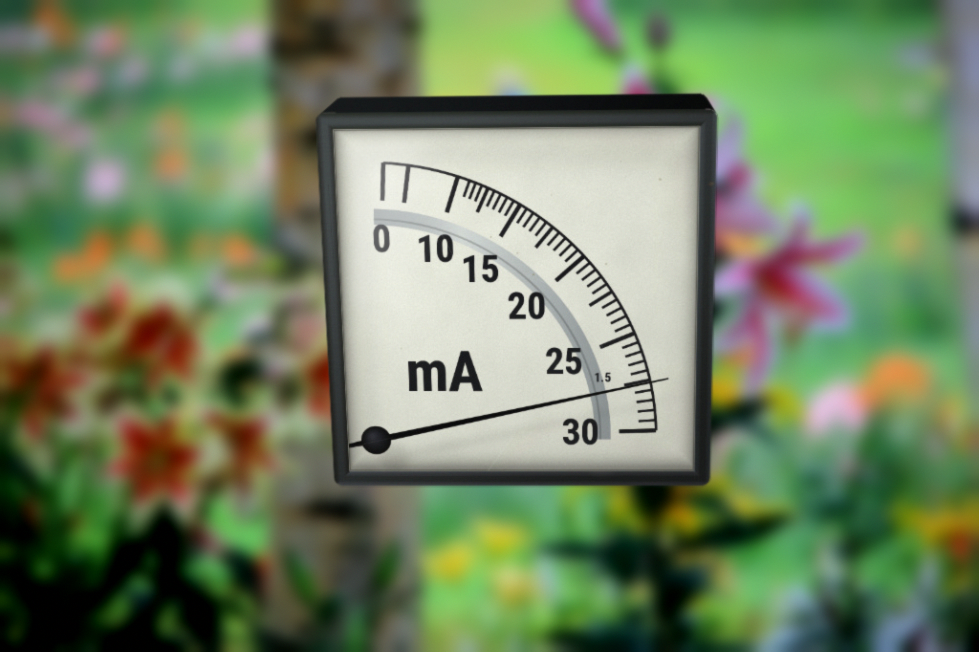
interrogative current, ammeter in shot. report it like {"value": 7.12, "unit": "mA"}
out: {"value": 27.5, "unit": "mA"}
